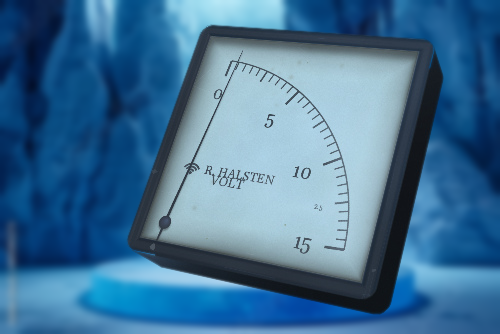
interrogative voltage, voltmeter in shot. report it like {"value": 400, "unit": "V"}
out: {"value": 0.5, "unit": "V"}
